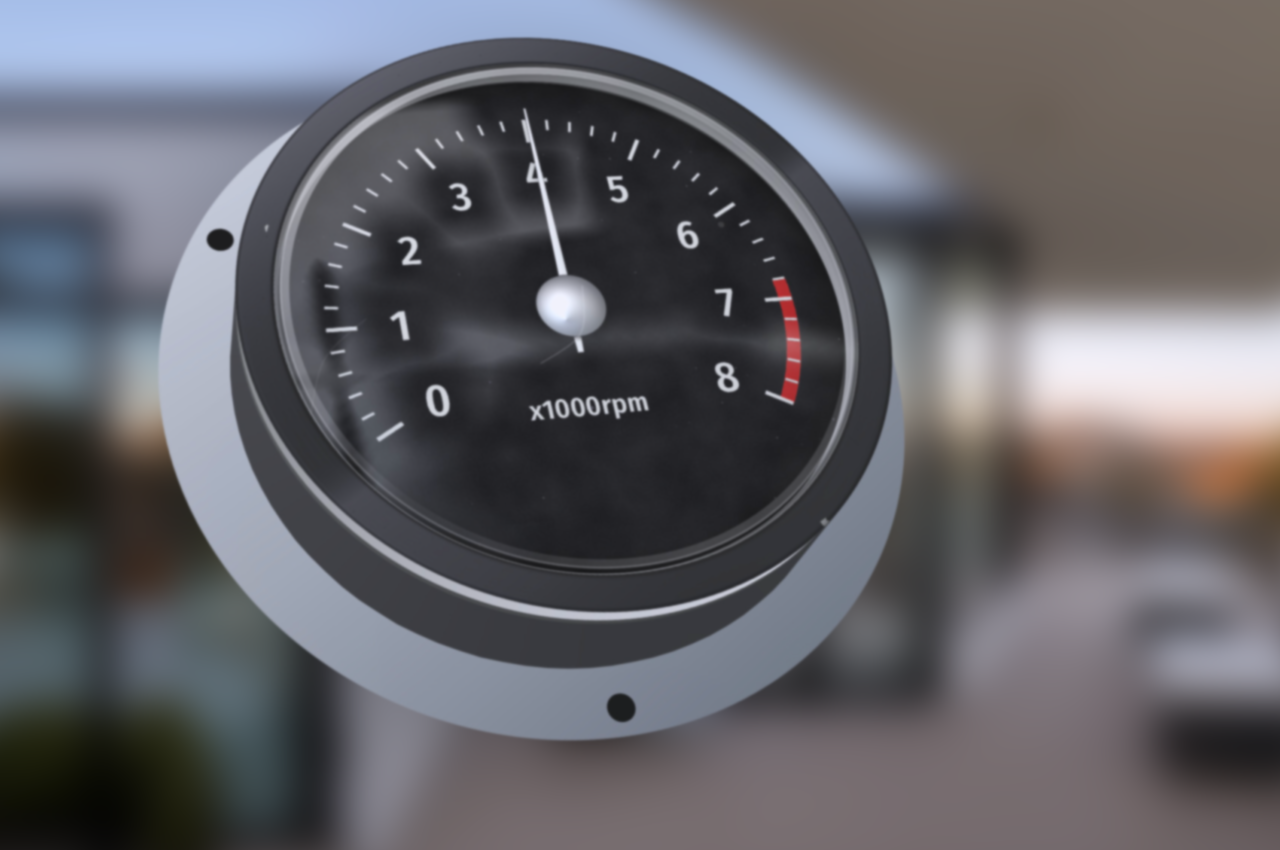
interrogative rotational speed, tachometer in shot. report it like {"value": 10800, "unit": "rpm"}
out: {"value": 4000, "unit": "rpm"}
